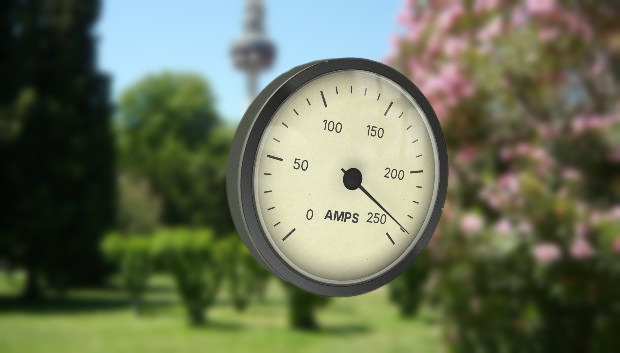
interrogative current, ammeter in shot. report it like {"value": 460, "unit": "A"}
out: {"value": 240, "unit": "A"}
